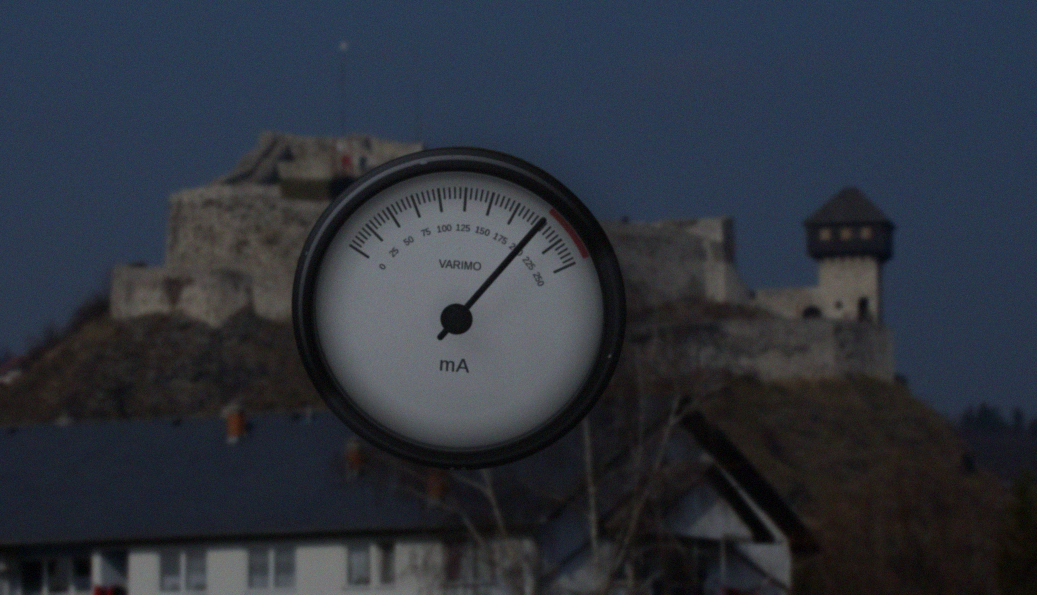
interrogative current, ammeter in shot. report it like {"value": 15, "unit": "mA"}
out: {"value": 200, "unit": "mA"}
